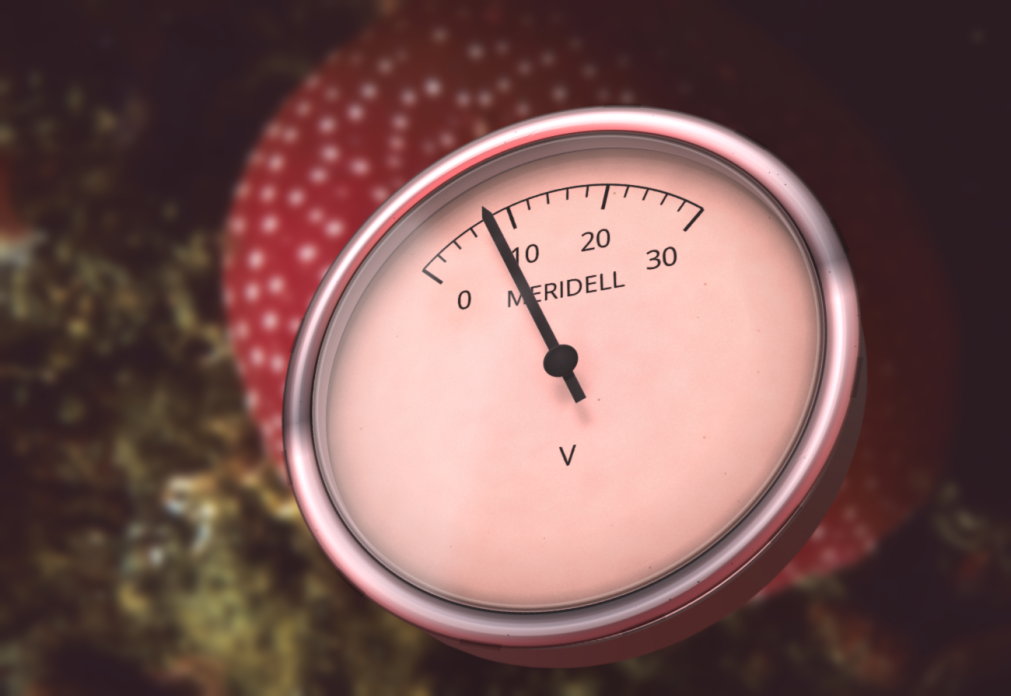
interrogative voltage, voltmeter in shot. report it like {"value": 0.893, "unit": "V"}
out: {"value": 8, "unit": "V"}
